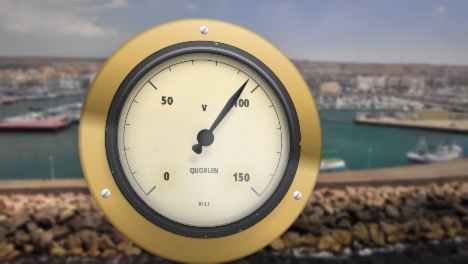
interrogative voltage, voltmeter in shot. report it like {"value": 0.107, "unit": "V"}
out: {"value": 95, "unit": "V"}
